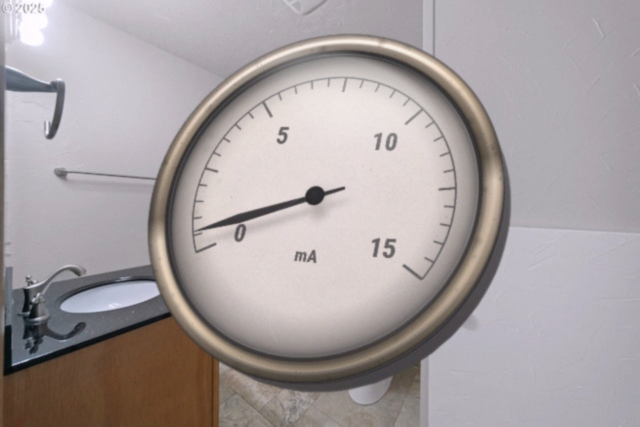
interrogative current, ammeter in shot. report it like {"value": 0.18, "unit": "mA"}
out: {"value": 0.5, "unit": "mA"}
